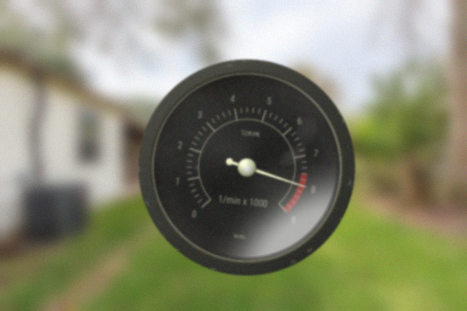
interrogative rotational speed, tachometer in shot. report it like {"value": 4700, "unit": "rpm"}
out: {"value": 8000, "unit": "rpm"}
